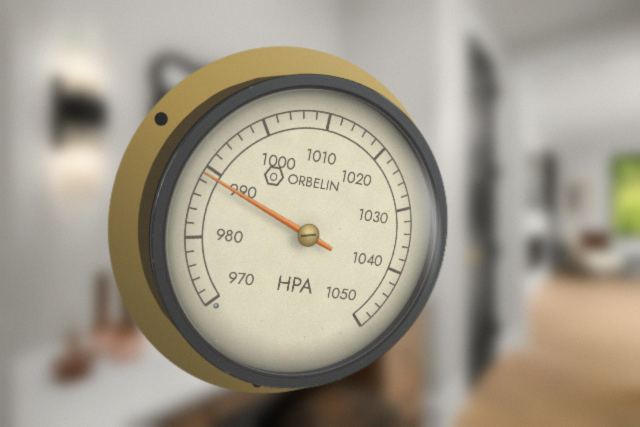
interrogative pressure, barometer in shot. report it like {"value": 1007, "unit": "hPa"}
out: {"value": 989, "unit": "hPa"}
